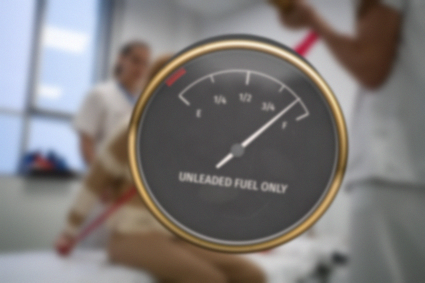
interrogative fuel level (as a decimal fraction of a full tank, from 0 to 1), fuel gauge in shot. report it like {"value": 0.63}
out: {"value": 0.875}
